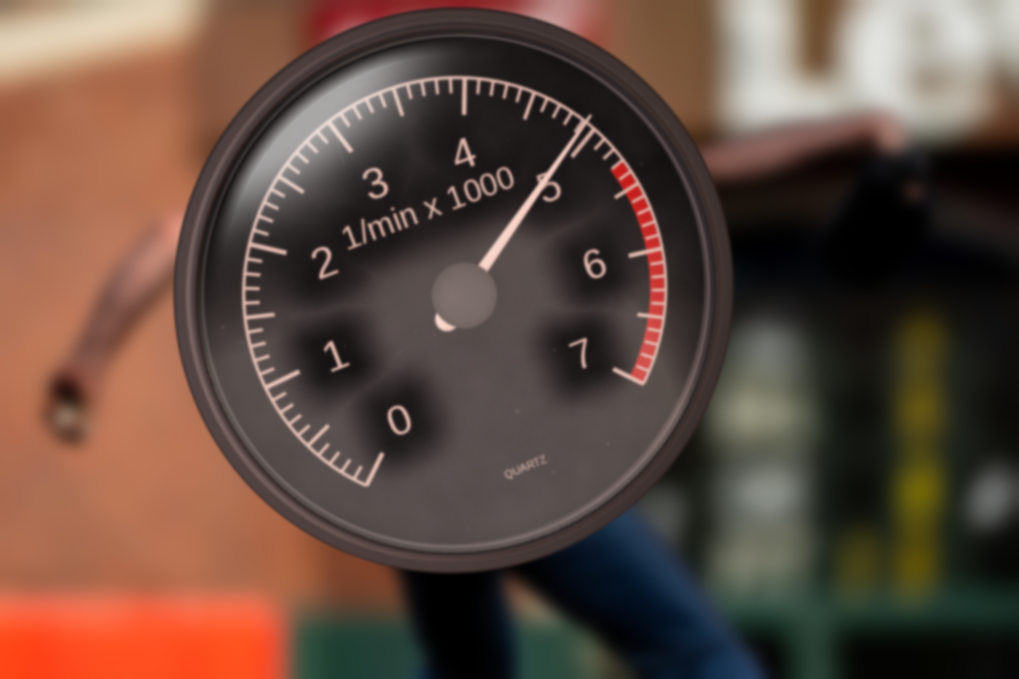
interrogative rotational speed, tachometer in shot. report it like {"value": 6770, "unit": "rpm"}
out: {"value": 4900, "unit": "rpm"}
